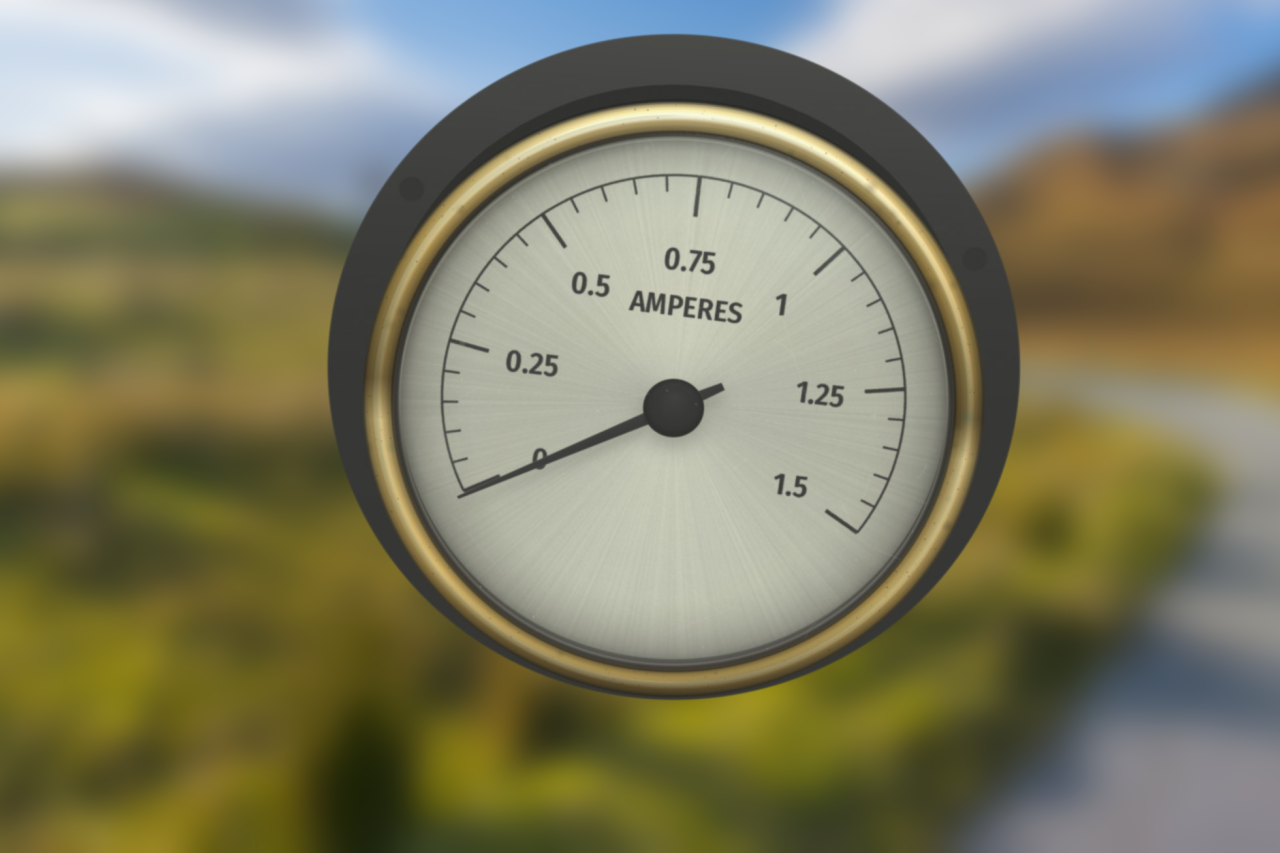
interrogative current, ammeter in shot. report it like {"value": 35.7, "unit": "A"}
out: {"value": 0, "unit": "A"}
